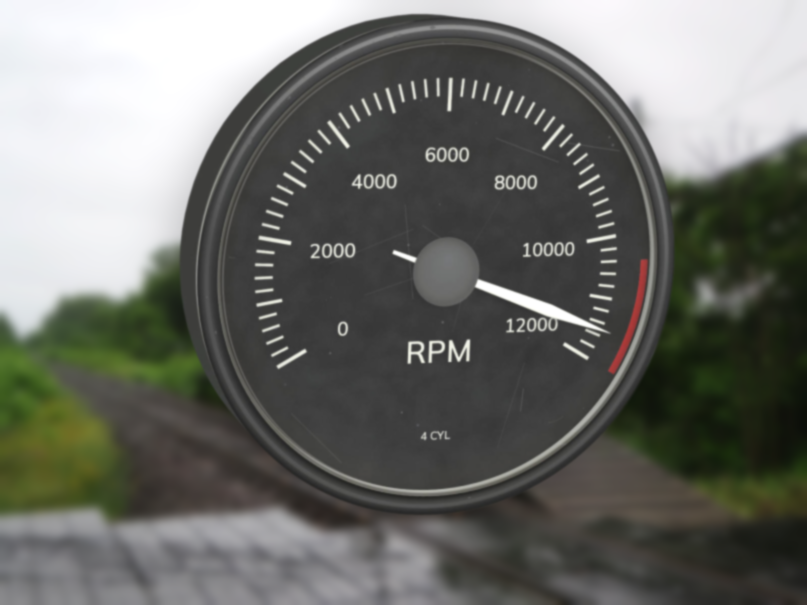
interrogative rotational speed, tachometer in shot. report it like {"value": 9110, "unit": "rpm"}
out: {"value": 11500, "unit": "rpm"}
